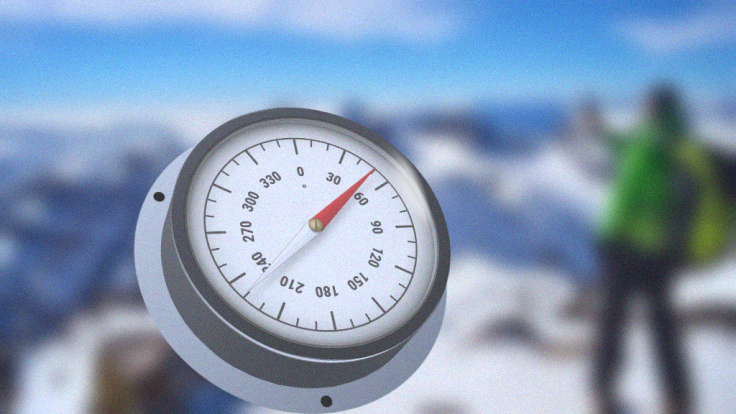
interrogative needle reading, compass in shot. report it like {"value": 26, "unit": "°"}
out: {"value": 50, "unit": "°"}
